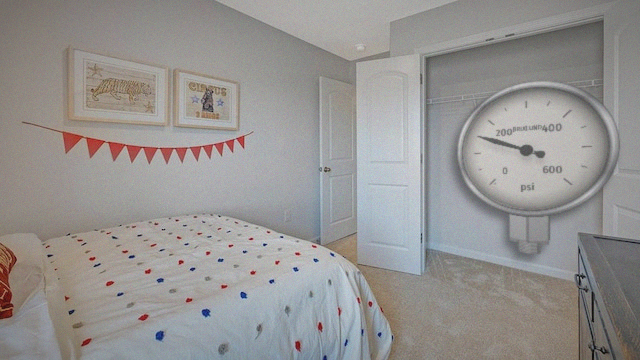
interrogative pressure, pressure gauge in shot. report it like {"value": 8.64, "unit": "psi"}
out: {"value": 150, "unit": "psi"}
